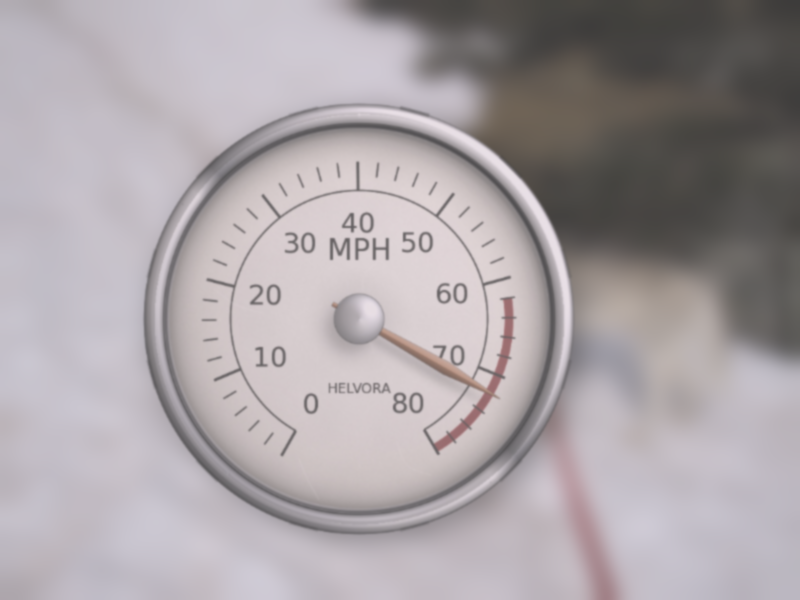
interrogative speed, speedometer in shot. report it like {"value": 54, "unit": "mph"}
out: {"value": 72, "unit": "mph"}
